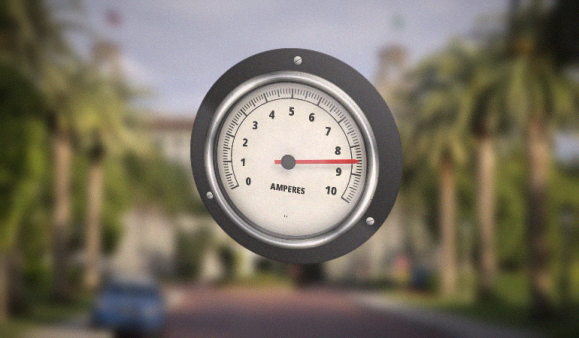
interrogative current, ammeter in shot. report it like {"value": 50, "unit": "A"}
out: {"value": 8.5, "unit": "A"}
